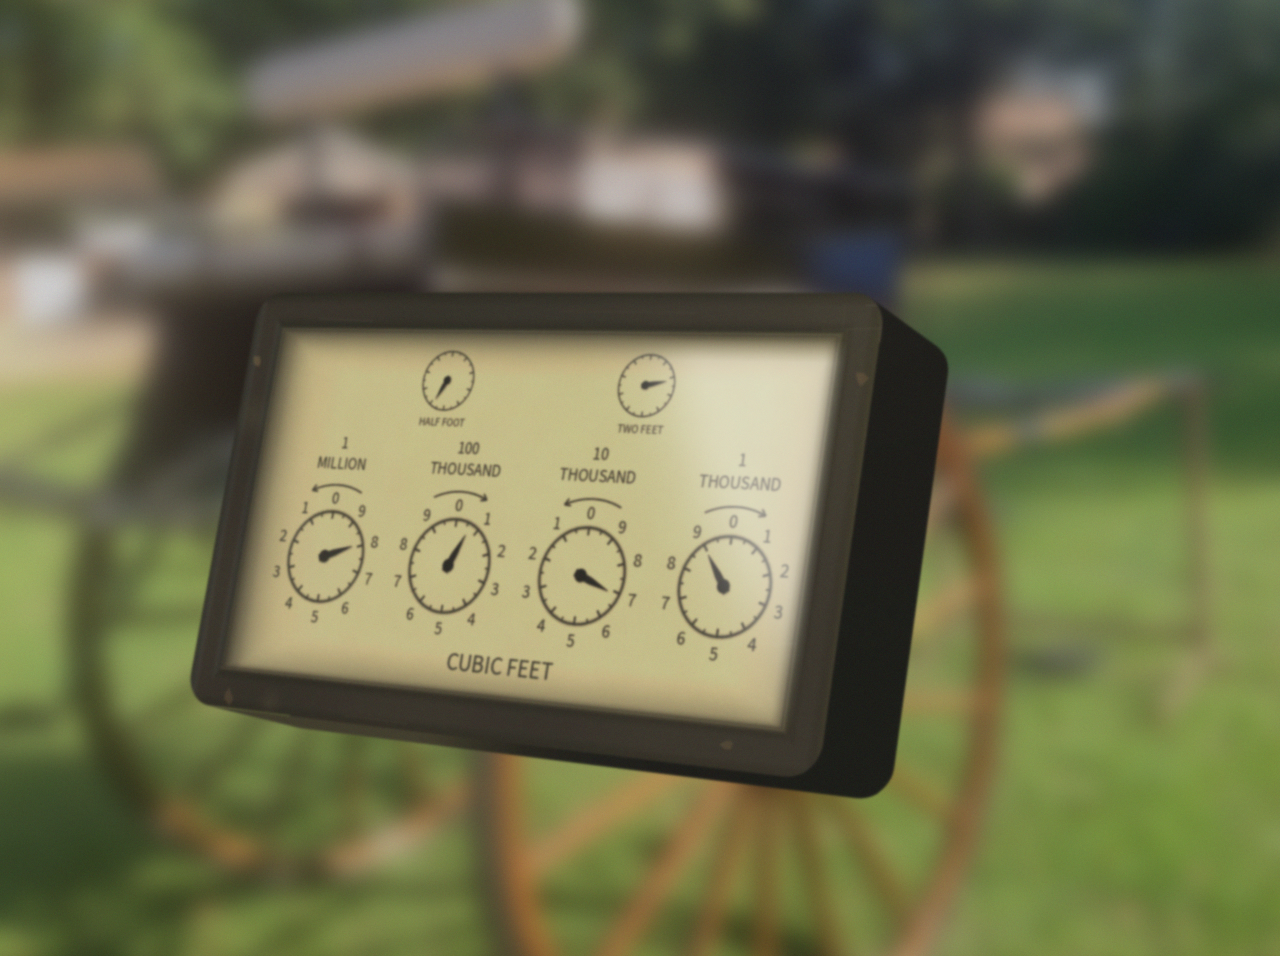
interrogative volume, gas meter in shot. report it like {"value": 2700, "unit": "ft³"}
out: {"value": 806900, "unit": "ft³"}
